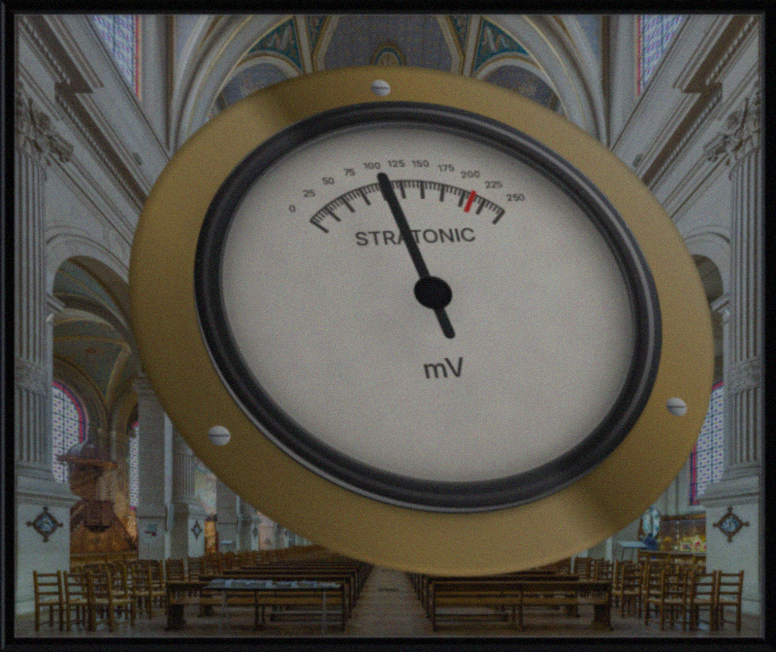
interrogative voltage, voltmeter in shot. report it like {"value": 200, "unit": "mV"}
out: {"value": 100, "unit": "mV"}
